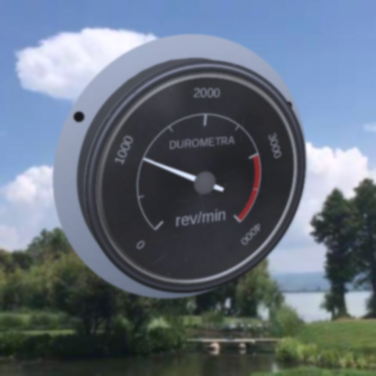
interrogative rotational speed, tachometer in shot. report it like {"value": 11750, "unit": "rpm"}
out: {"value": 1000, "unit": "rpm"}
